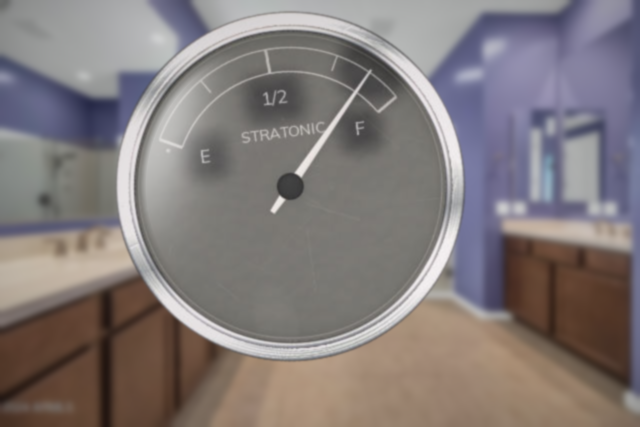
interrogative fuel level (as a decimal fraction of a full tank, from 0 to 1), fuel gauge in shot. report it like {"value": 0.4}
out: {"value": 0.875}
